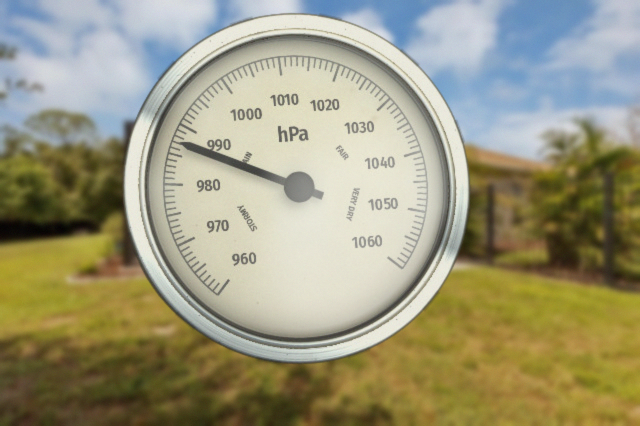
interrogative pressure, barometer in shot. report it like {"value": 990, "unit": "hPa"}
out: {"value": 987, "unit": "hPa"}
